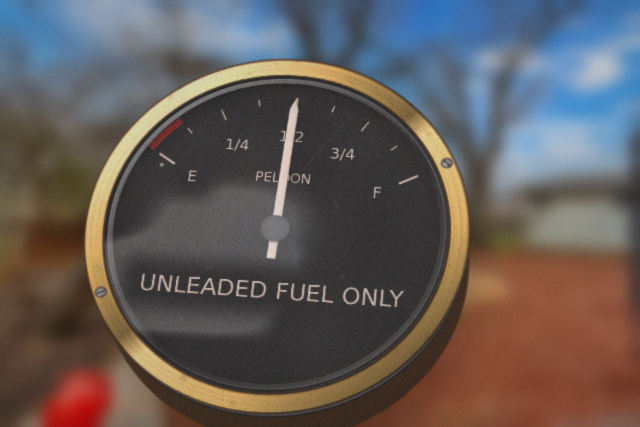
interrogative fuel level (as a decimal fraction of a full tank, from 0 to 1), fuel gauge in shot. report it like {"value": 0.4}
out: {"value": 0.5}
